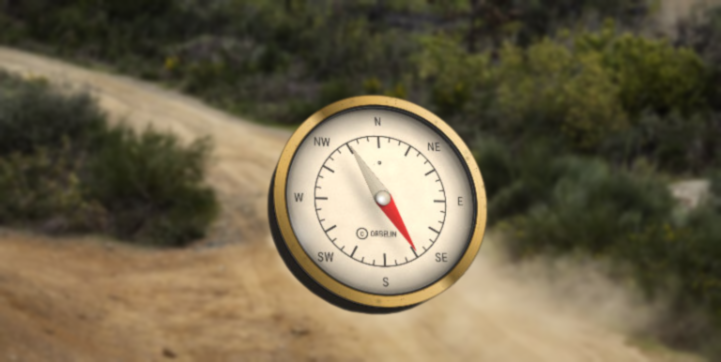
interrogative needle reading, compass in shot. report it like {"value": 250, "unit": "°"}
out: {"value": 150, "unit": "°"}
